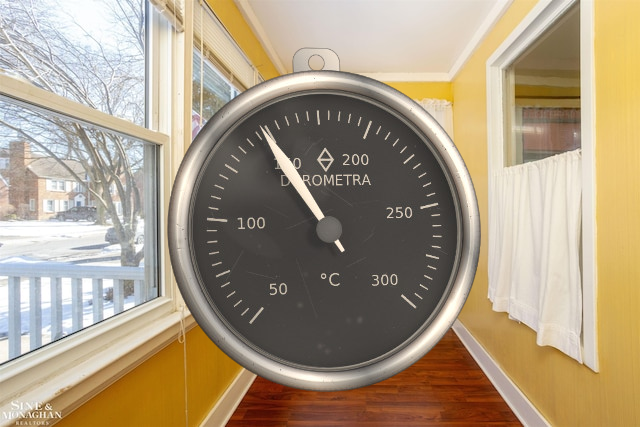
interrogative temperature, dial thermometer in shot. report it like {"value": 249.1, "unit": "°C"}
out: {"value": 147.5, "unit": "°C"}
